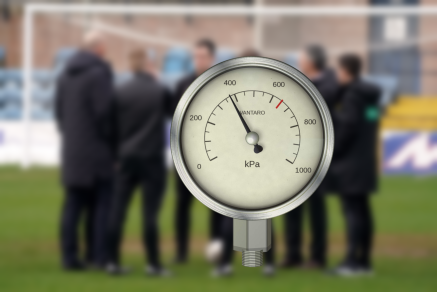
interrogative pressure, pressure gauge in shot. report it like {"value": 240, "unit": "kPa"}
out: {"value": 375, "unit": "kPa"}
